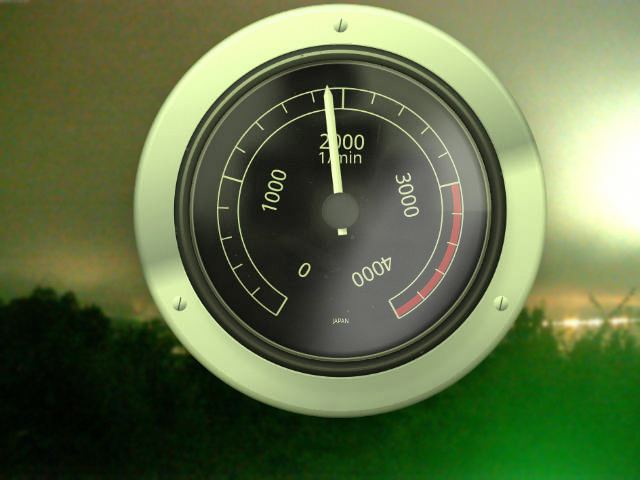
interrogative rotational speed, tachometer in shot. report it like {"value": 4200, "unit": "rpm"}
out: {"value": 1900, "unit": "rpm"}
